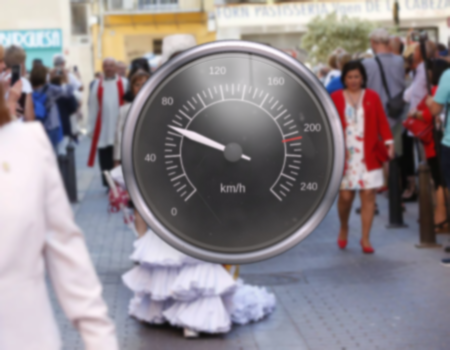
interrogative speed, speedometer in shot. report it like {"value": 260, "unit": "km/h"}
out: {"value": 65, "unit": "km/h"}
